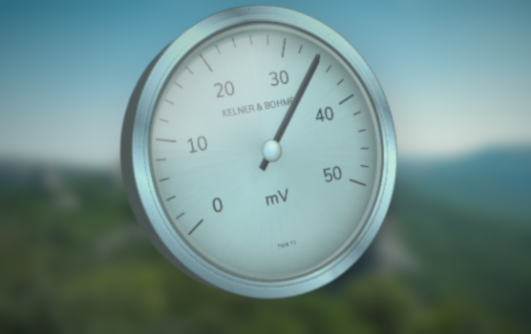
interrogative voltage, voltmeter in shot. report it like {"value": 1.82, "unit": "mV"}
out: {"value": 34, "unit": "mV"}
